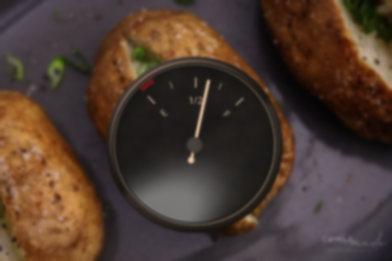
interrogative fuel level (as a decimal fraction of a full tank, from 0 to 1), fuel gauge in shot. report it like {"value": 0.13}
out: {"value": 0.625}
